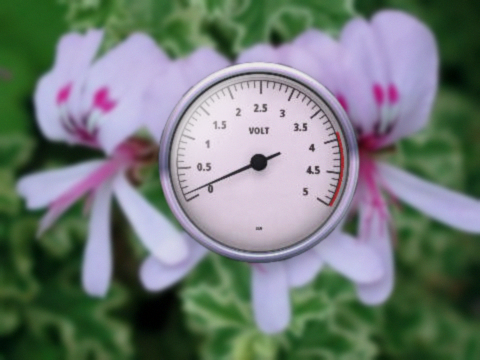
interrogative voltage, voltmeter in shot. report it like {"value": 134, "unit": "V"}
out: {"value": 0.1, "unit": "V"}
